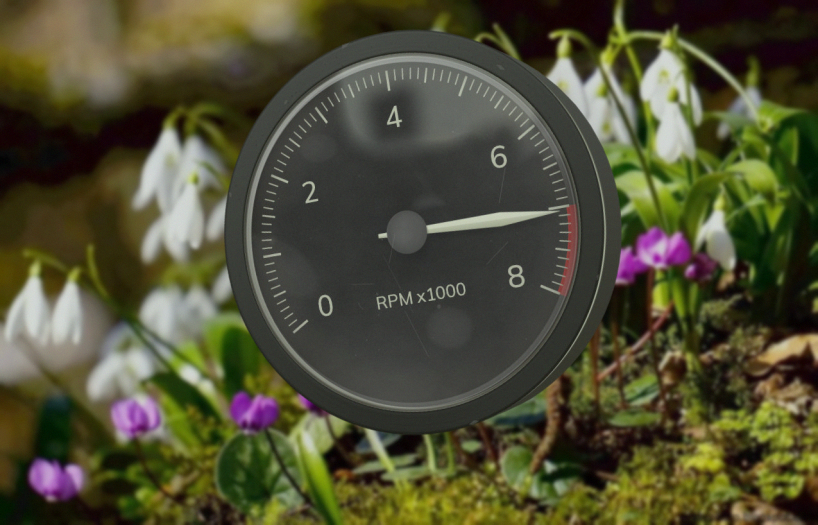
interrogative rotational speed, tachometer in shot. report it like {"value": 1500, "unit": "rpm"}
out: {"value": 7050, "unit": "rpm"}
